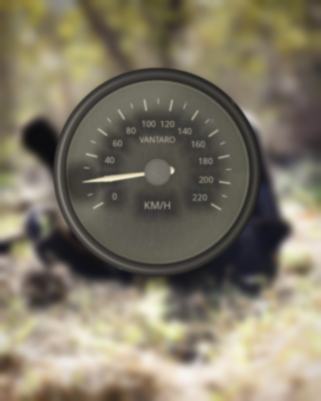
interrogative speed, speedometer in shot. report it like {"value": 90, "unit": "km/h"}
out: {"value": 20, "unit": "km/h"}
